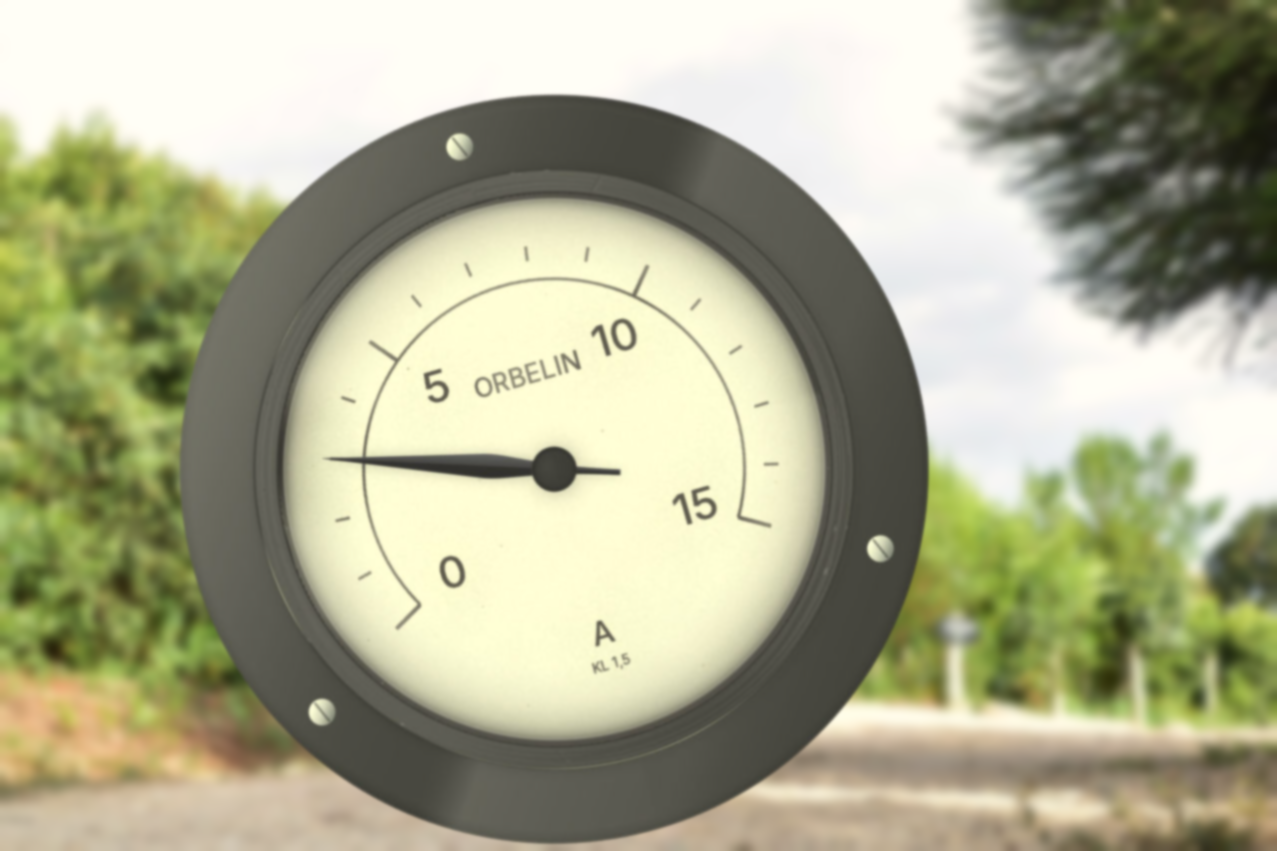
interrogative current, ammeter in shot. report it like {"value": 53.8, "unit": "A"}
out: {"value": 3, "unit": "A"}
